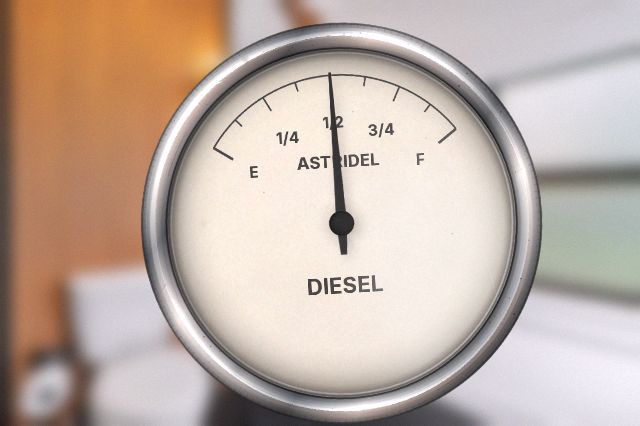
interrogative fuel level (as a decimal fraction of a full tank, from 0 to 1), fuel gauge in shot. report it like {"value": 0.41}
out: {"value": 0.5}
